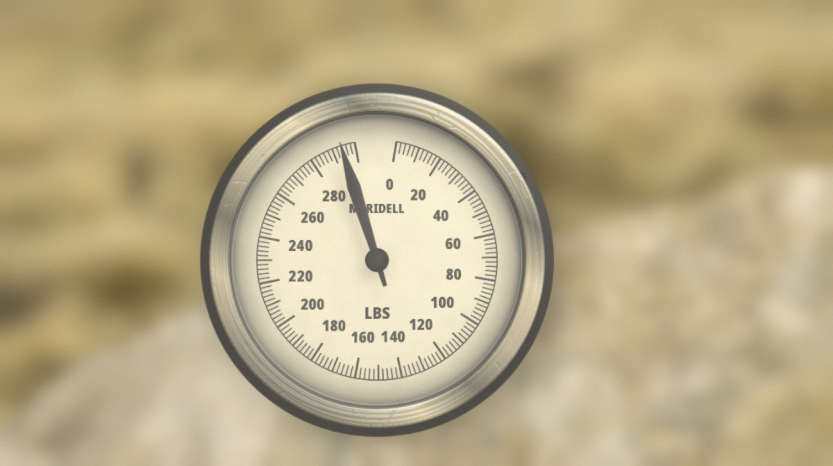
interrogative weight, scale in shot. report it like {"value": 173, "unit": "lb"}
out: {"value": 294, "unit": "lb"}
